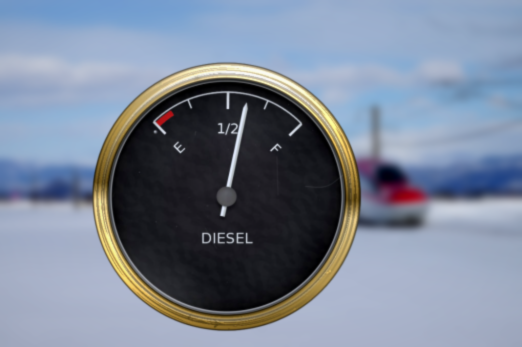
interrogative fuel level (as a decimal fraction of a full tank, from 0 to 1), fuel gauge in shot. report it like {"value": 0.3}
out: {"value": 0.625}
